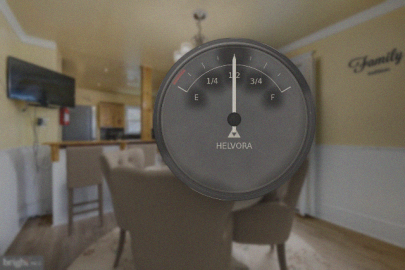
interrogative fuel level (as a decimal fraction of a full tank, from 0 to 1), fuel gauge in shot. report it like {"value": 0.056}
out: {"value": 0.5}
